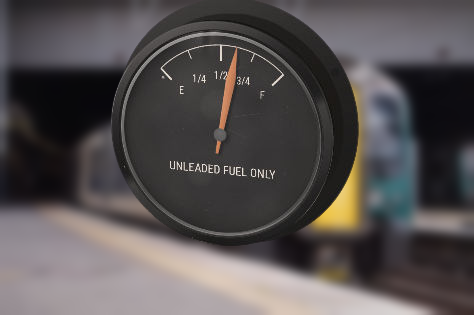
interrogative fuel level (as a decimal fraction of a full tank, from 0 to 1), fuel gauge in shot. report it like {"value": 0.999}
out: {"value": 0.625}
